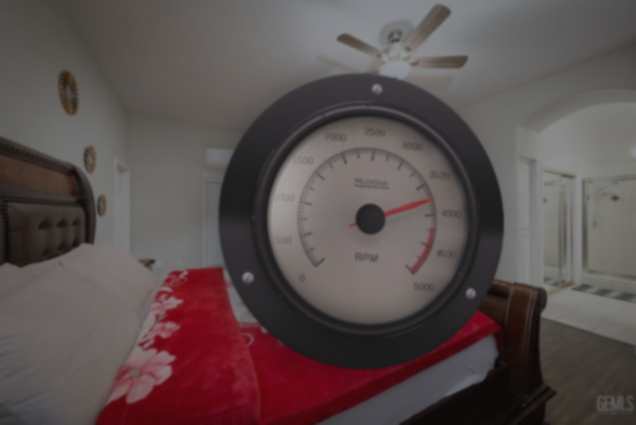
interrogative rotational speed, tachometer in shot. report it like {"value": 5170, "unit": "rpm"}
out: {"value": 3750, "unit": "rpm"}
